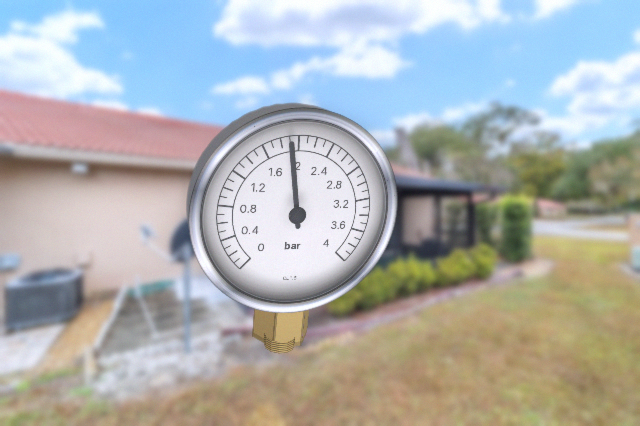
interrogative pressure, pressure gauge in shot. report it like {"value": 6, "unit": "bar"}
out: {"value": 1.9, "unit": "bar"}
